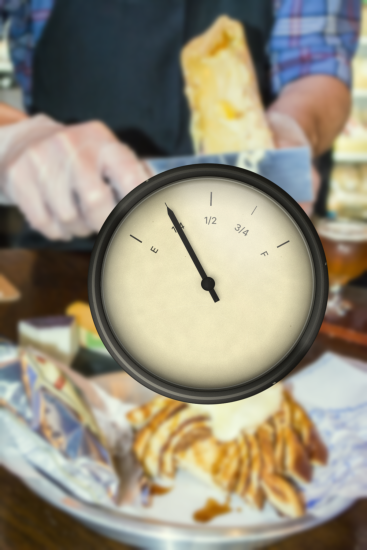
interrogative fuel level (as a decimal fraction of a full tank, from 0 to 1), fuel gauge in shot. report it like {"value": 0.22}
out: {"value": 0.25}
